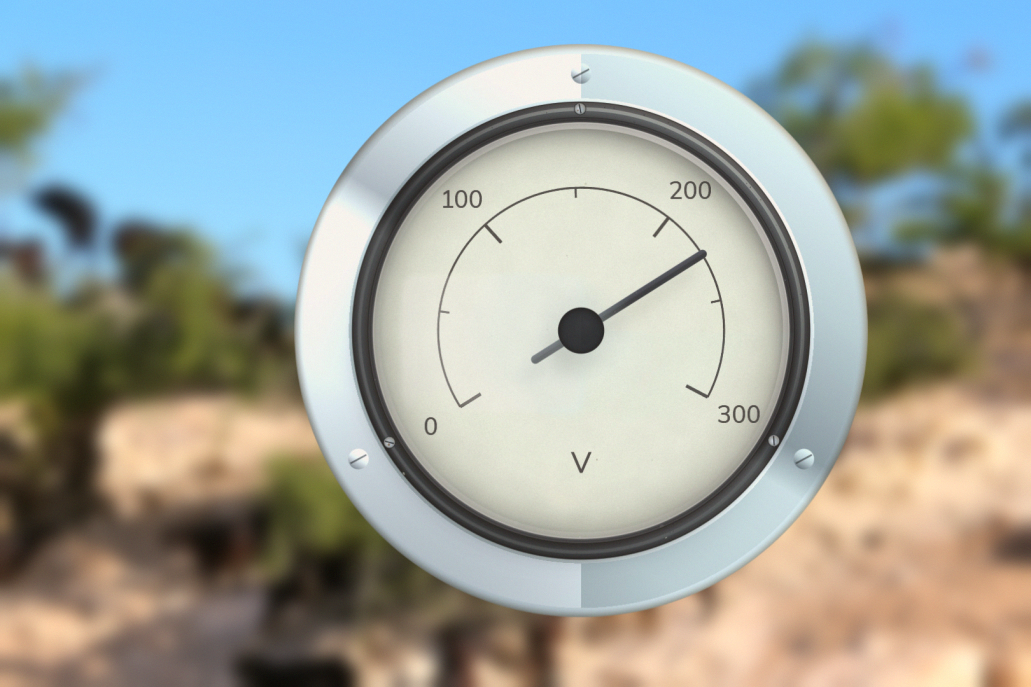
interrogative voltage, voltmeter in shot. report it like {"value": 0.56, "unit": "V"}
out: {"value": 225, "unit": "V"}
